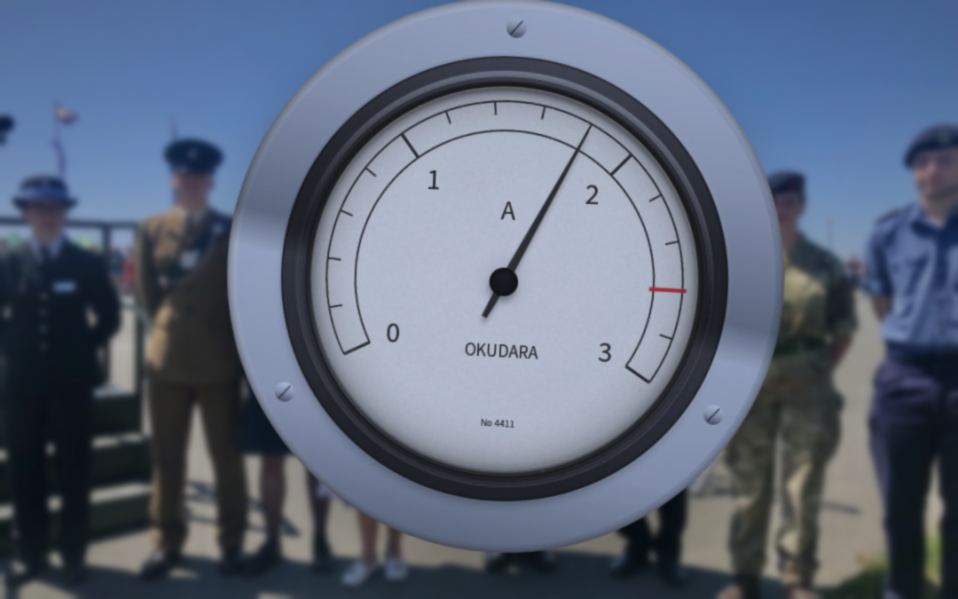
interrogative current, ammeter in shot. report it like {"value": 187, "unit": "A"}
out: {"value": 1.8, "unit": "A"}
